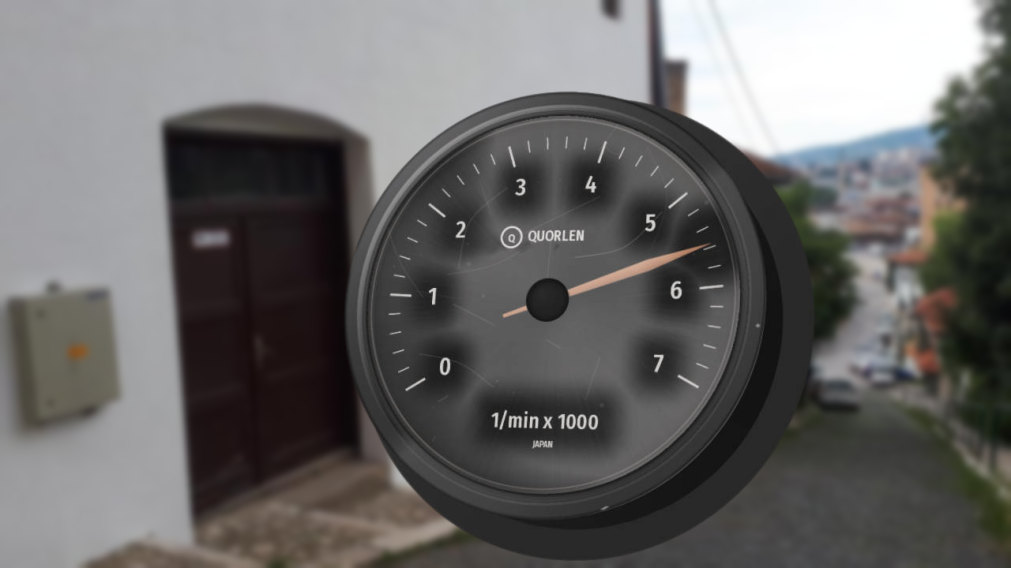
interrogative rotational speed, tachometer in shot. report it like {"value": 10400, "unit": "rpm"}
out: {"value": 5600, "unit": "rpm"}
